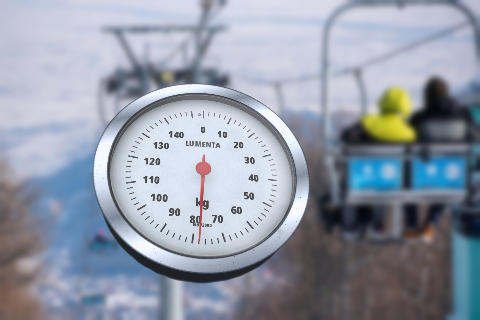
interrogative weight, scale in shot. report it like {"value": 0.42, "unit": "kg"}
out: {"value": 78, "unit": "kg"}
